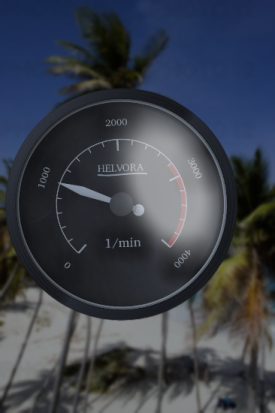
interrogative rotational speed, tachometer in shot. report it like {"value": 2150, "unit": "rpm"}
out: {"value": 1000, "unit": "rpm"}
